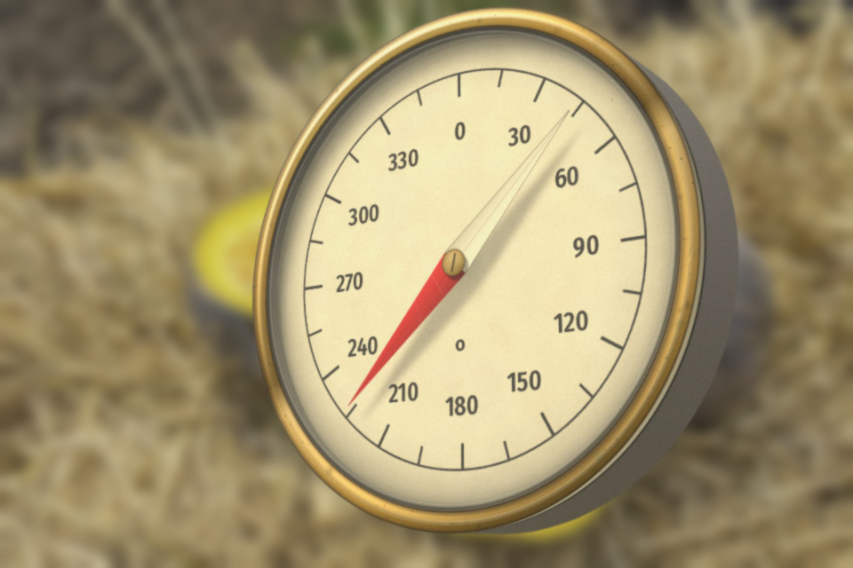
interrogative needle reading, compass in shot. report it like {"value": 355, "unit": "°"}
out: {"value": 225, "unit": "°"}
